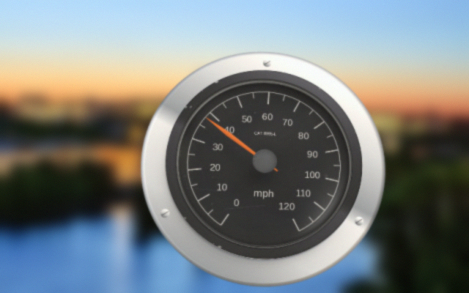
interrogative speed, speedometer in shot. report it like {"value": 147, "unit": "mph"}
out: {"value": 37.5, "unit": "mph"}
